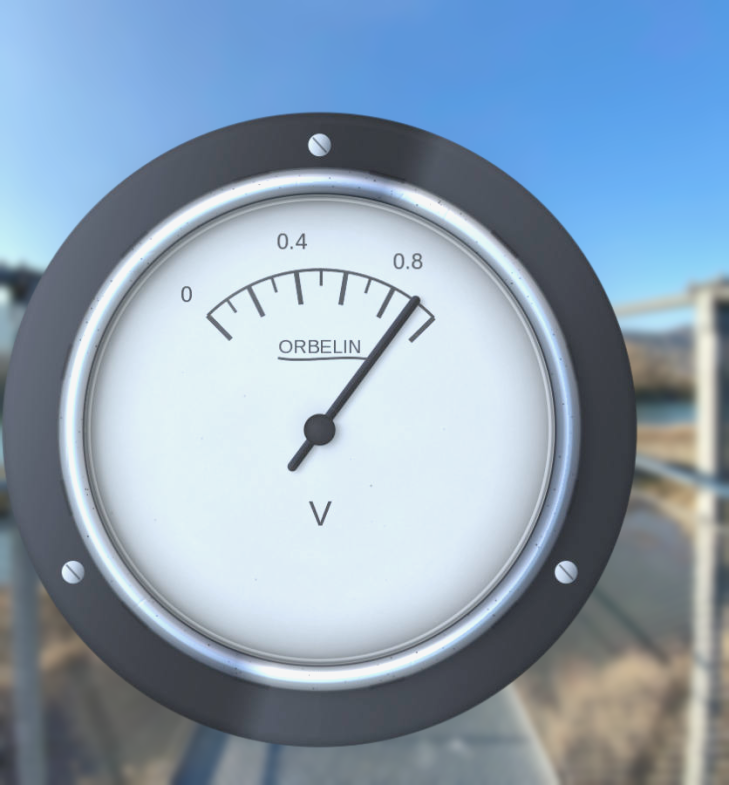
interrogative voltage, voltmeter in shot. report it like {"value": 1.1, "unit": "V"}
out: {"value": 0.9, "unit": "V"}
